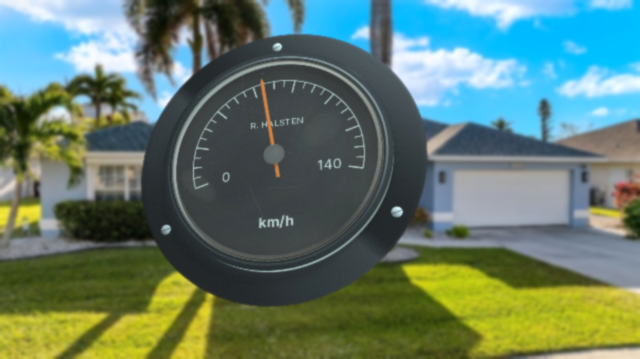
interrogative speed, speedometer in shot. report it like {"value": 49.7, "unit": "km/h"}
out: {"value": 65, "unit": "km/h"}
